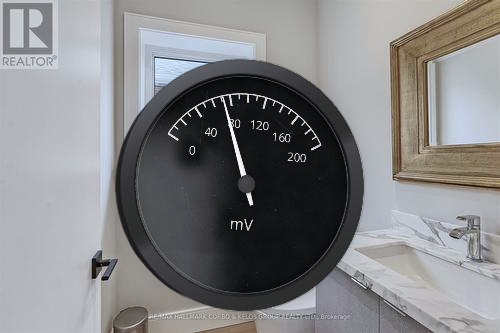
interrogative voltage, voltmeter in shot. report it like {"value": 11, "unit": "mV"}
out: {"value": 70, "unit": "mV"}
